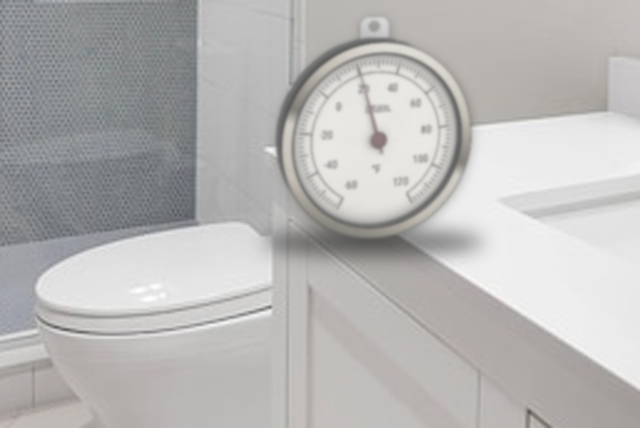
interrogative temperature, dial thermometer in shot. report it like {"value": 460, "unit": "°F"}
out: {"value": 20, "unit": "°F"}
